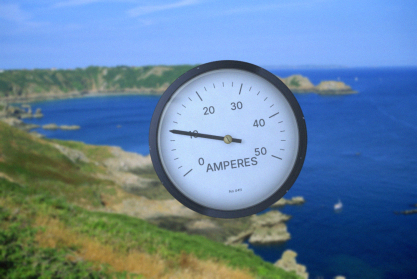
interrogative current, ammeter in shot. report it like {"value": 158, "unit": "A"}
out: {"value": 10, "unit": "A"}
